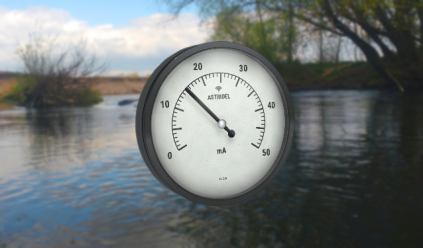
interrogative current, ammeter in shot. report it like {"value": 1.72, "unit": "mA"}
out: {"value": 15, "unit": "mA"}
